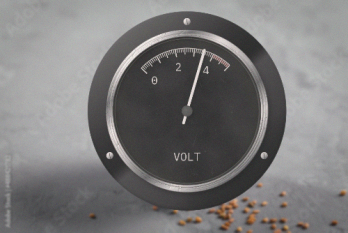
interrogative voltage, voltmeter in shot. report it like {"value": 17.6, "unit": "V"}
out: {"value": 3.5, "unit": "V"}
